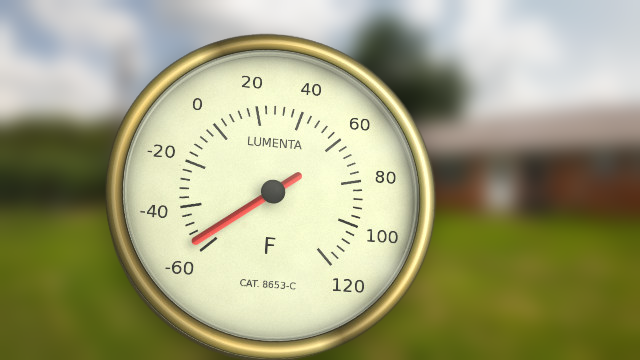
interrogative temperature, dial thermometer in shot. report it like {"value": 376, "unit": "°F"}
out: {"value": -56, "unit": "°F"}
